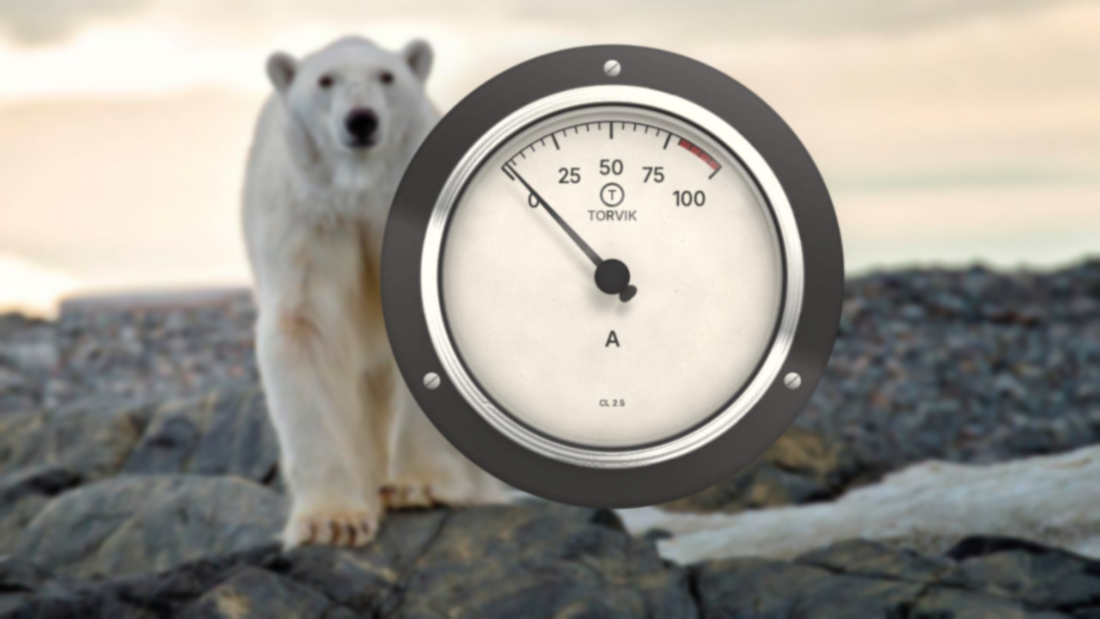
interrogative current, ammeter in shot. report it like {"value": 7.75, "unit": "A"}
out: {"value": 2.5, "unit": "A"}
